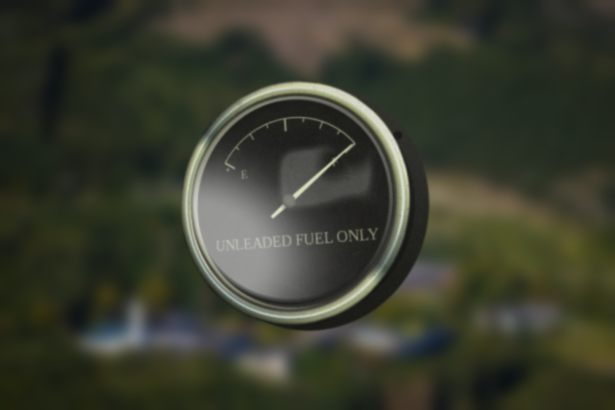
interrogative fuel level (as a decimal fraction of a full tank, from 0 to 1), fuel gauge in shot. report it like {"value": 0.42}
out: {"value": 1}
